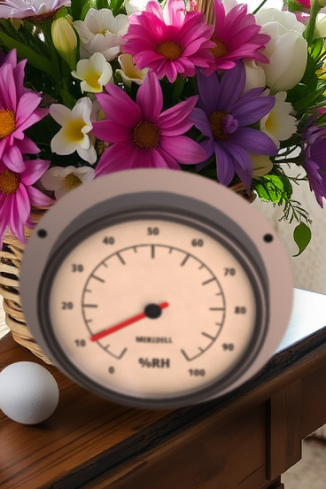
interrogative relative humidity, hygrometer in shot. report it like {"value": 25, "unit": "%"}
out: {"value": 10, "unit": "%"}
